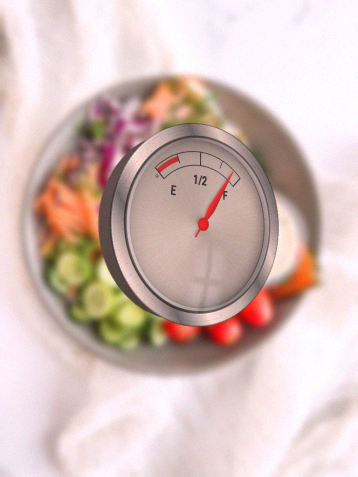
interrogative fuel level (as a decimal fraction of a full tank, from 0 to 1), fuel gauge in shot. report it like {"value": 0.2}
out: {"value": 0.875}
